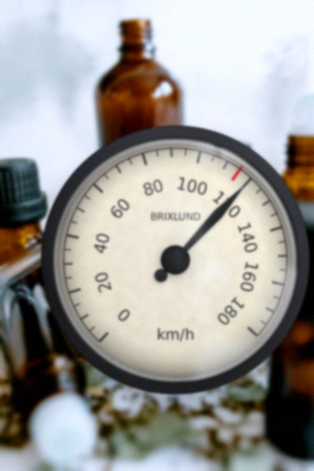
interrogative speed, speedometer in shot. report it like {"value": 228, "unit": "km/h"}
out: {"value": 120, "unit": "km/h"}
